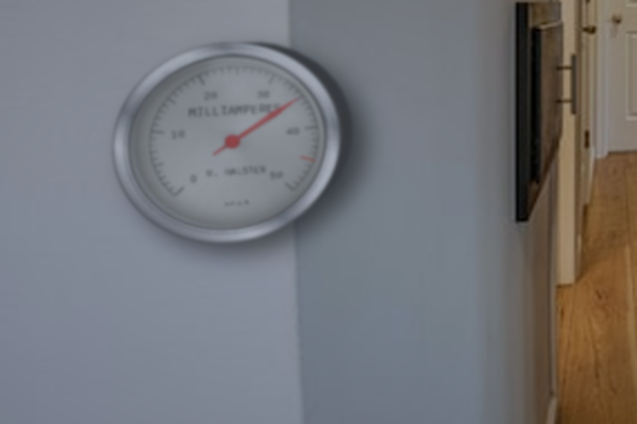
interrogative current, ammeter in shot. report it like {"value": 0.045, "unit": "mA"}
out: {"value": 35, "unit": "mA"}
